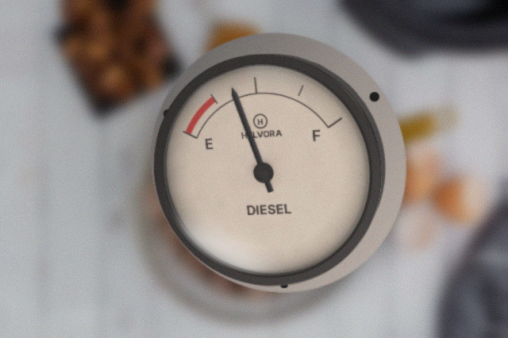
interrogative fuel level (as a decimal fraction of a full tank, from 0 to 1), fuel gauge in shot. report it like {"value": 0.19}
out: {"value": 0.375}
